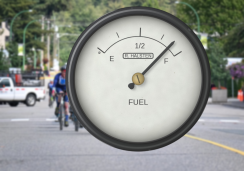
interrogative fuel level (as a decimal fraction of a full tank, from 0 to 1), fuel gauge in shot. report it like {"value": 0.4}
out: {"value": 0.875}
